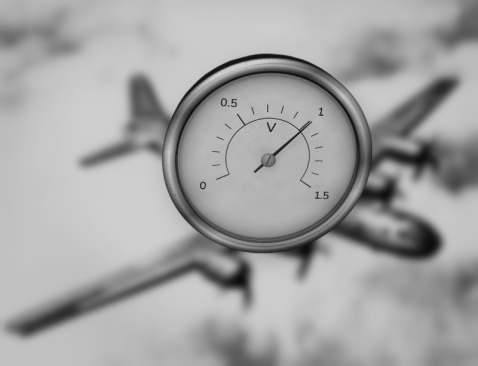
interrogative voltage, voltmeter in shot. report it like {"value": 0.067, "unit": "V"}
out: {"value": 1, "unit": "V"}
